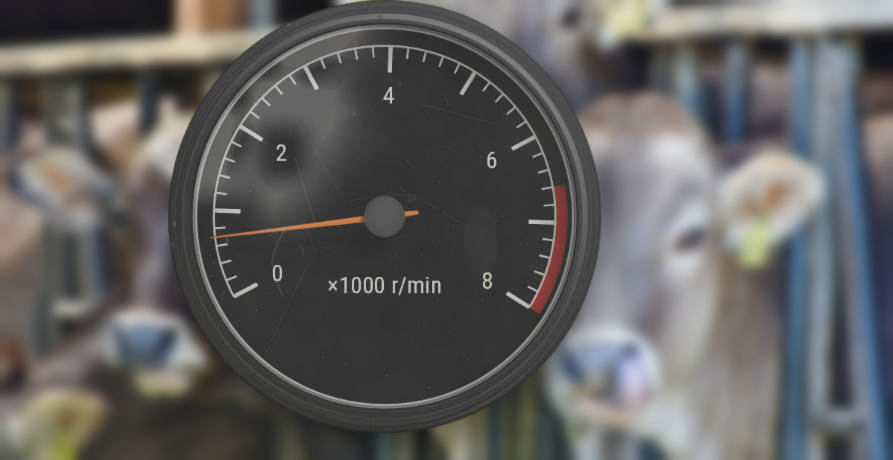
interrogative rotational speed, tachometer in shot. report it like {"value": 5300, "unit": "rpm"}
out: {"value": 700, "unit": "rpm"}
